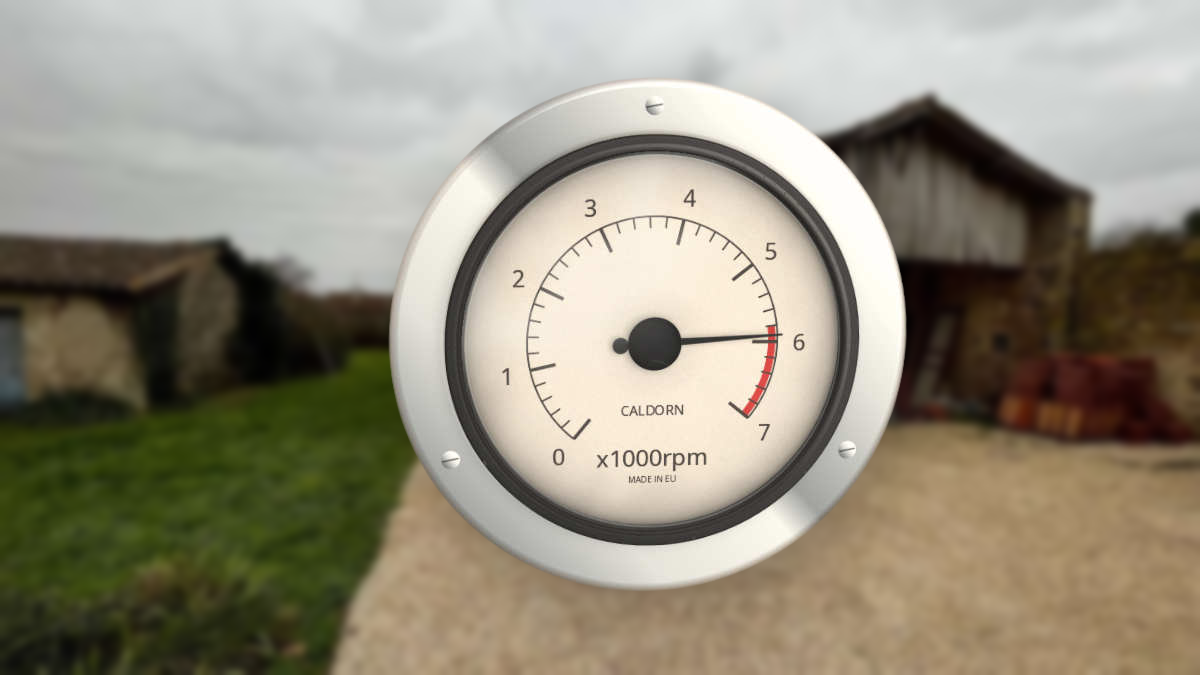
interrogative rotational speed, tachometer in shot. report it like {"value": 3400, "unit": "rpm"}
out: {"value": 5900, "unit": "rpm"}
